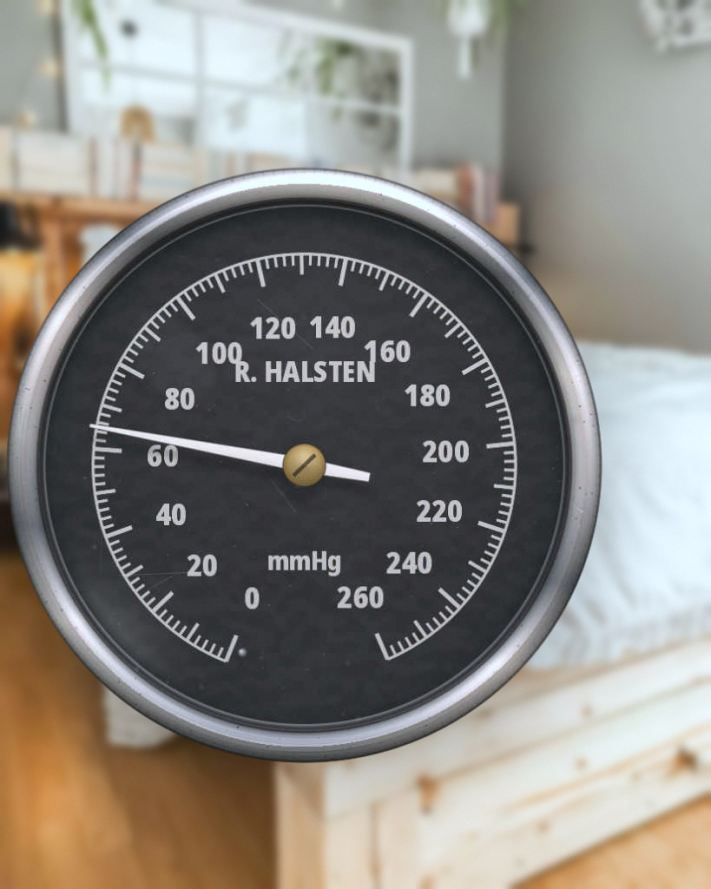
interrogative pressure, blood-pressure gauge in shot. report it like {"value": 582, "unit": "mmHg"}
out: {"value": 65, "unit": "mmHg"}
